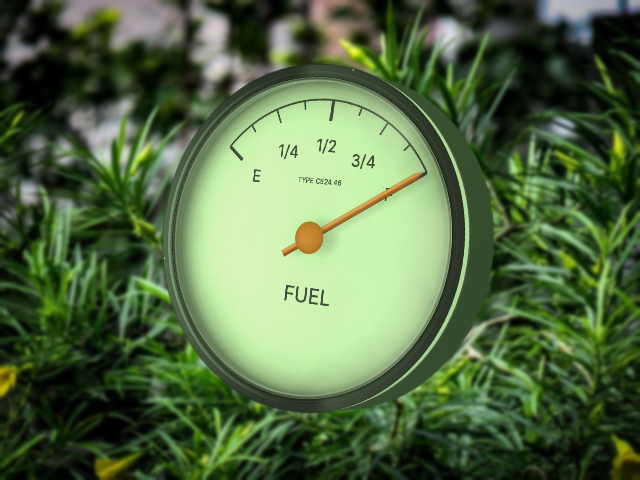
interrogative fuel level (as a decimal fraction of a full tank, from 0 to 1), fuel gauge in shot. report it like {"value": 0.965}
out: {"value": 1}
